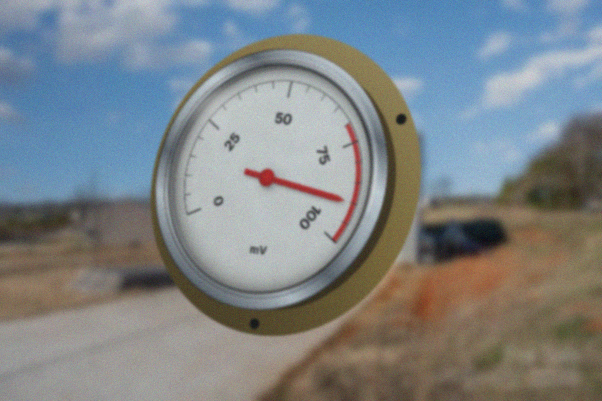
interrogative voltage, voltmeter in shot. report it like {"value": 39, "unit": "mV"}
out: {"value": 90, "unit": "mV"}
